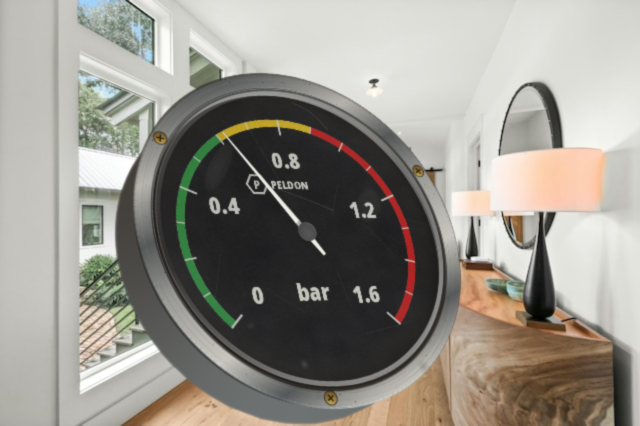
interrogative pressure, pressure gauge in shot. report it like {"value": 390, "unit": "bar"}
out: {"value": 0.6, "unit": "bar"}
